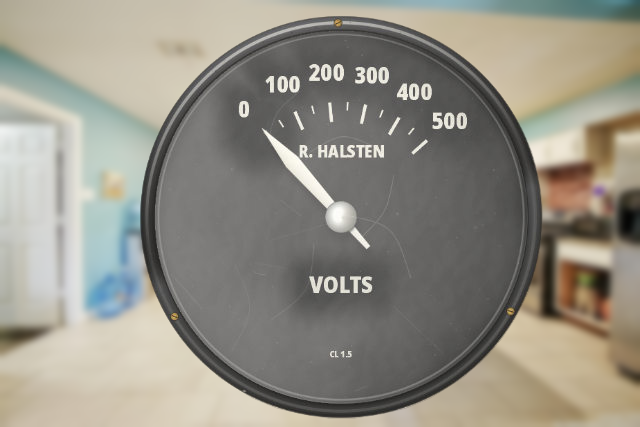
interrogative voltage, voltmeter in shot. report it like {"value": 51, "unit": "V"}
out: {"value": 0, "unit": "V"}
